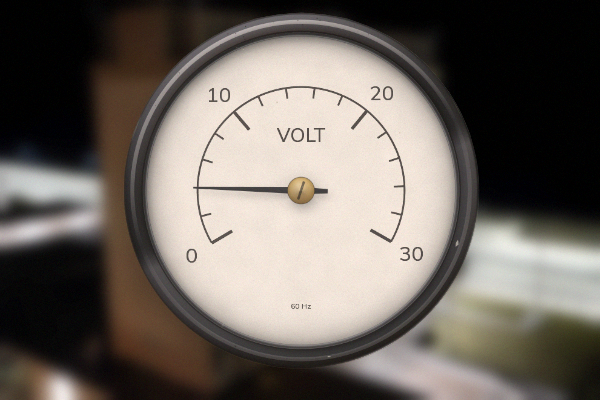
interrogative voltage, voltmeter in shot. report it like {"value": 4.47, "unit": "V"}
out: {"value": 4, "unit": "V"}
